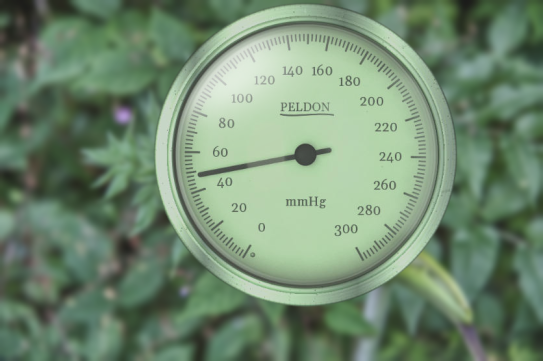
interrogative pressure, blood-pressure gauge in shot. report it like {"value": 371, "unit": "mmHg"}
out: {"value": 48, "unit": "mmHg"}
